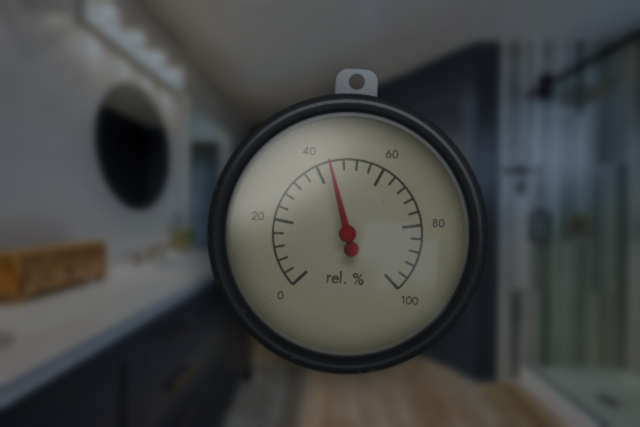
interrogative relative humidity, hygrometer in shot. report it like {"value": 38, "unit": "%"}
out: {"value": 44, "unit": "%"}
